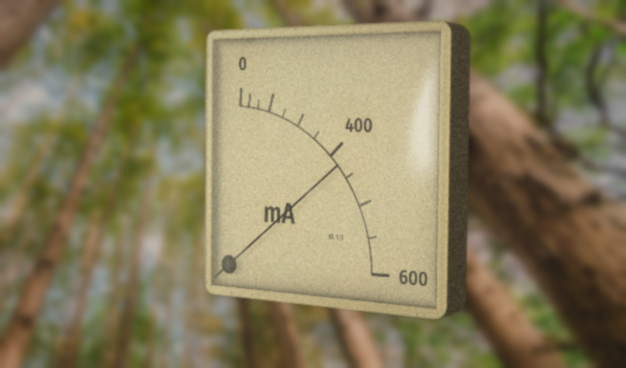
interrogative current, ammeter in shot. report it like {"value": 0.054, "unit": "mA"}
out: {"value": 425, "unit": "mA"}
